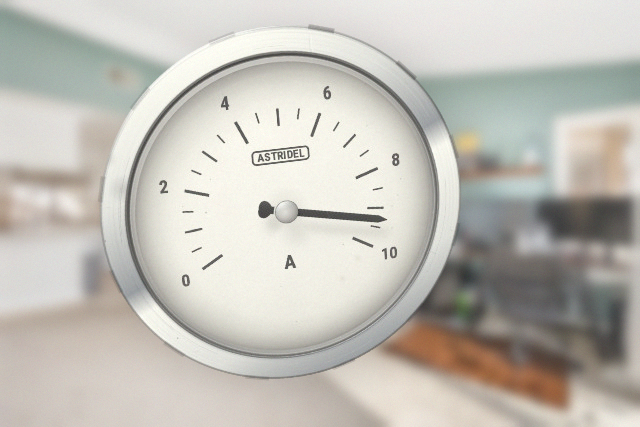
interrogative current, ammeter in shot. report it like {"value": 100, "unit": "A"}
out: {"value": 9.25, "unit": "A"}
